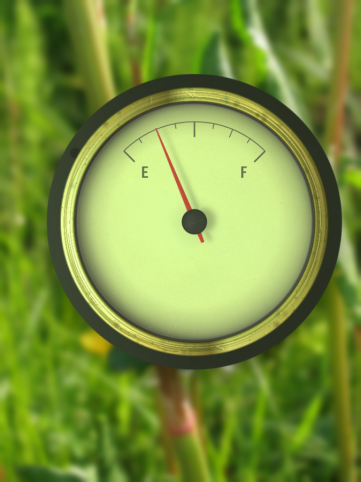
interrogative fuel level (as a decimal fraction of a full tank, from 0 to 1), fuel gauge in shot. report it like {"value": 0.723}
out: {"value": 0.25}
